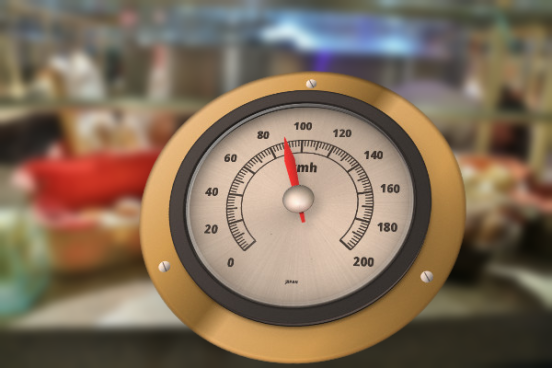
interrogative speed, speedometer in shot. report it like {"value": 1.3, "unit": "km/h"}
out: {"value": 90, "unit": "km/h"}
